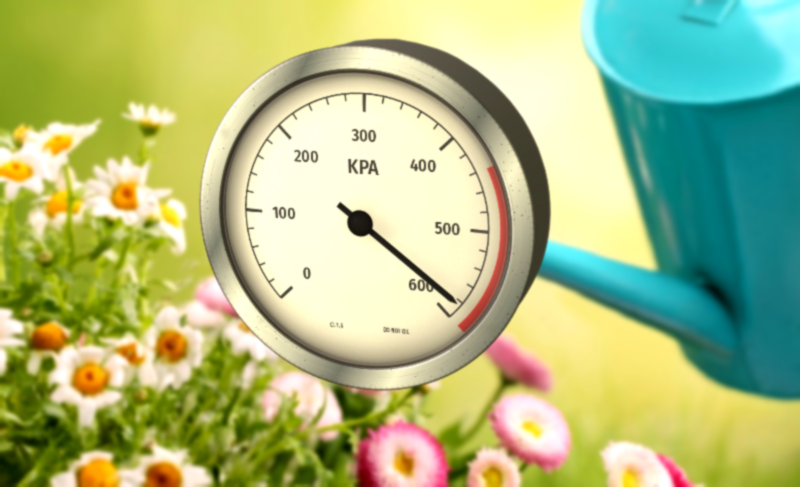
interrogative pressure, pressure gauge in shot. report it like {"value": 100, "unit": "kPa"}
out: {"value": 580, "unit": "kPa"}
